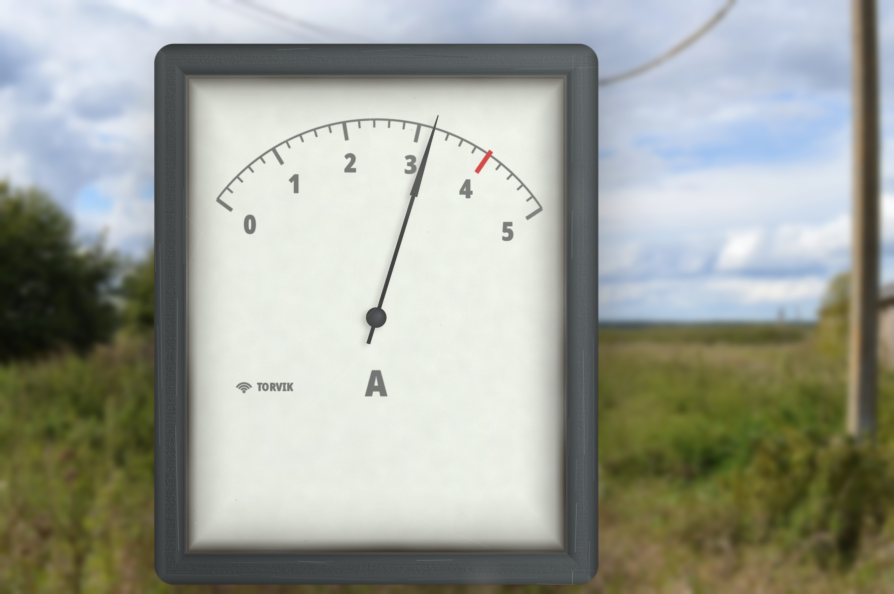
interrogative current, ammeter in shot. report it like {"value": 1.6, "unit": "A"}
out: {"value": 3.2, "unit": "A"}
